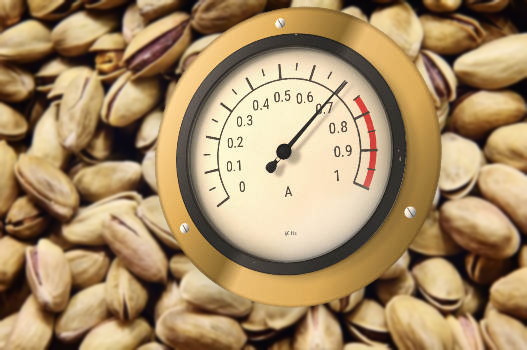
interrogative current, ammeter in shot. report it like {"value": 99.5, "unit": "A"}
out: {"value": 0.7, "unit": "A"}
